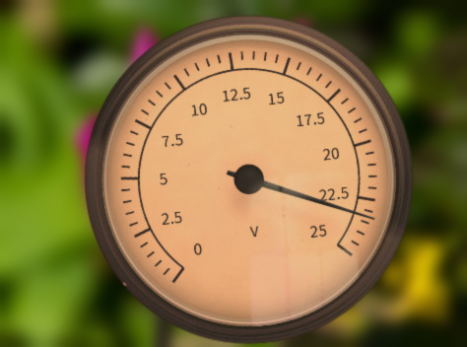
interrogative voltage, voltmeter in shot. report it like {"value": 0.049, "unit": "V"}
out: {"value": 23.25, "unit": "V"}
